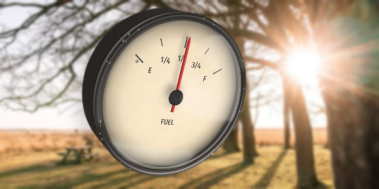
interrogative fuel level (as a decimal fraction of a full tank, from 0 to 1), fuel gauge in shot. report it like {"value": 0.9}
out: {"value": 0.5}
